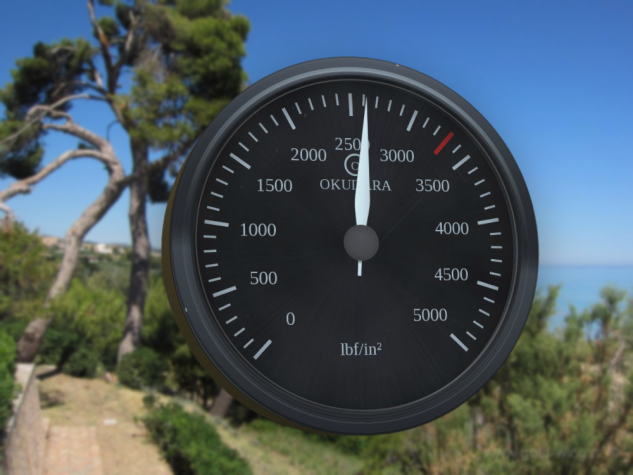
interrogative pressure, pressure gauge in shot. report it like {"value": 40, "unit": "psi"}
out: {"value": 2600, "unit": "psi"}
